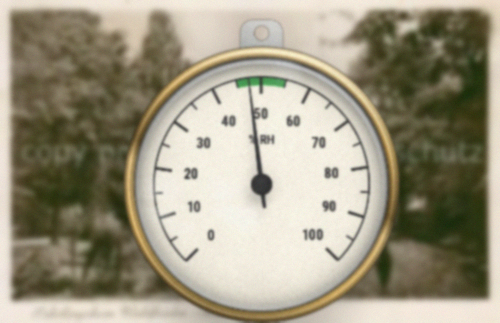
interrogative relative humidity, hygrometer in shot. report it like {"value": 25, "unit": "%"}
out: {"value": 47.5, "unit": "%"}
